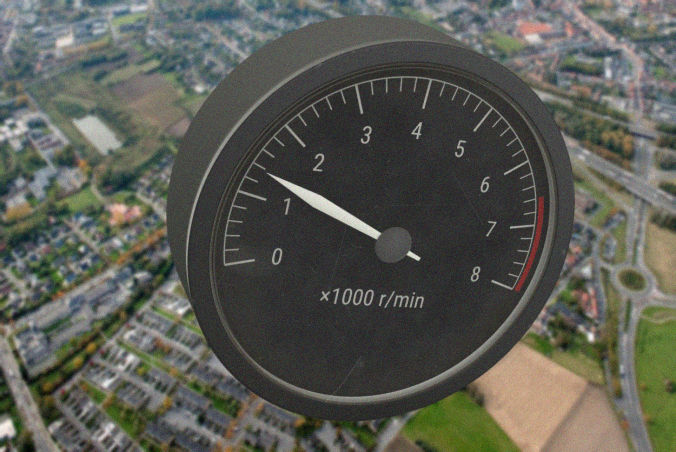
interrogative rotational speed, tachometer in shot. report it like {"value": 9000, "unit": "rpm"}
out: {"value": 1400, "unit": "rpm"}
